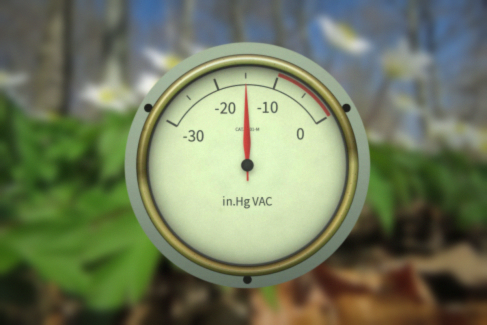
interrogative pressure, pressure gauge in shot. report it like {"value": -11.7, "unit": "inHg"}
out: {"value": -15, "unit": "inHg"}
